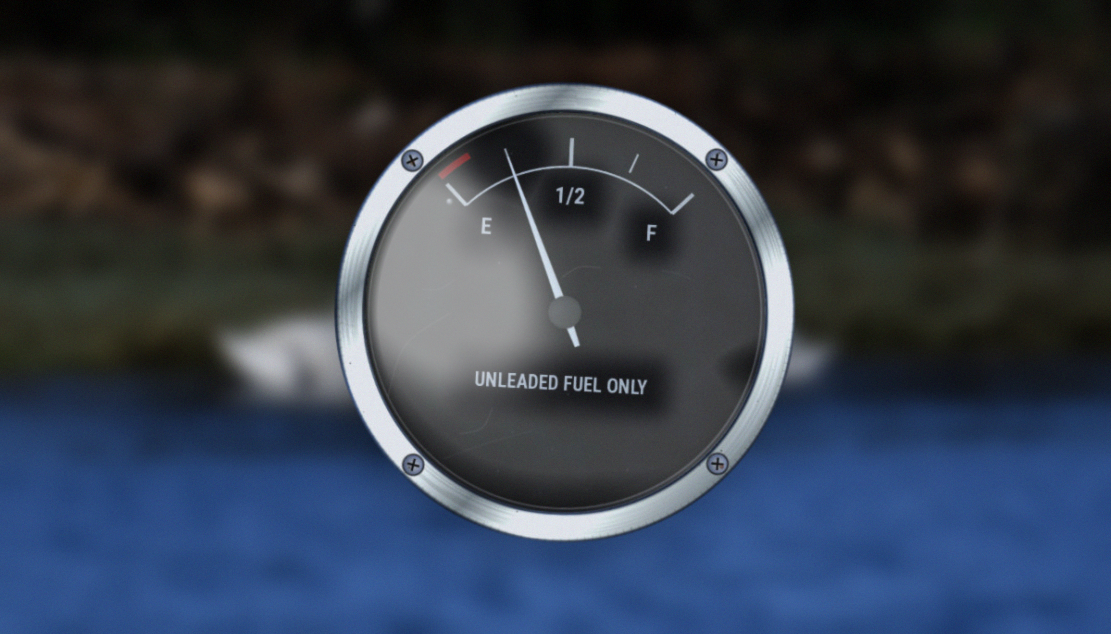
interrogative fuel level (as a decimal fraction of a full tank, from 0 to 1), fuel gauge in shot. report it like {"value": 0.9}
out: {"value": 0.25}
